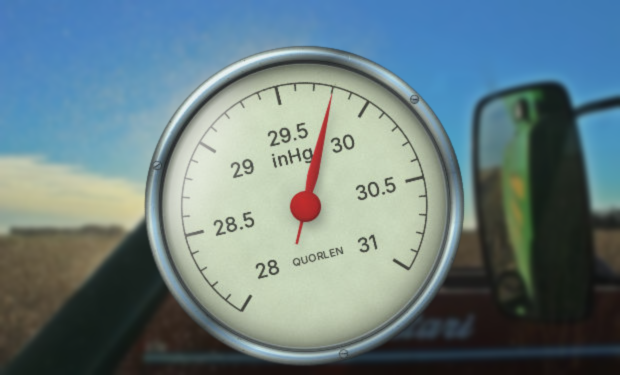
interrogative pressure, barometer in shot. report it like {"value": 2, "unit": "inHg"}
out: {"value": 29.8, "unit": "inHg"}
